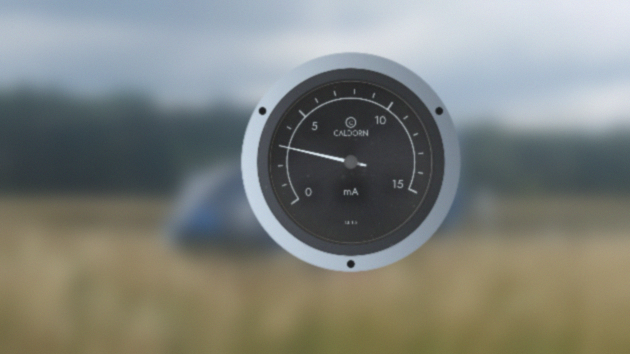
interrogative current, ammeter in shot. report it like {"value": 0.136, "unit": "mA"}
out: {"value": 3, "unit": "mA"}
